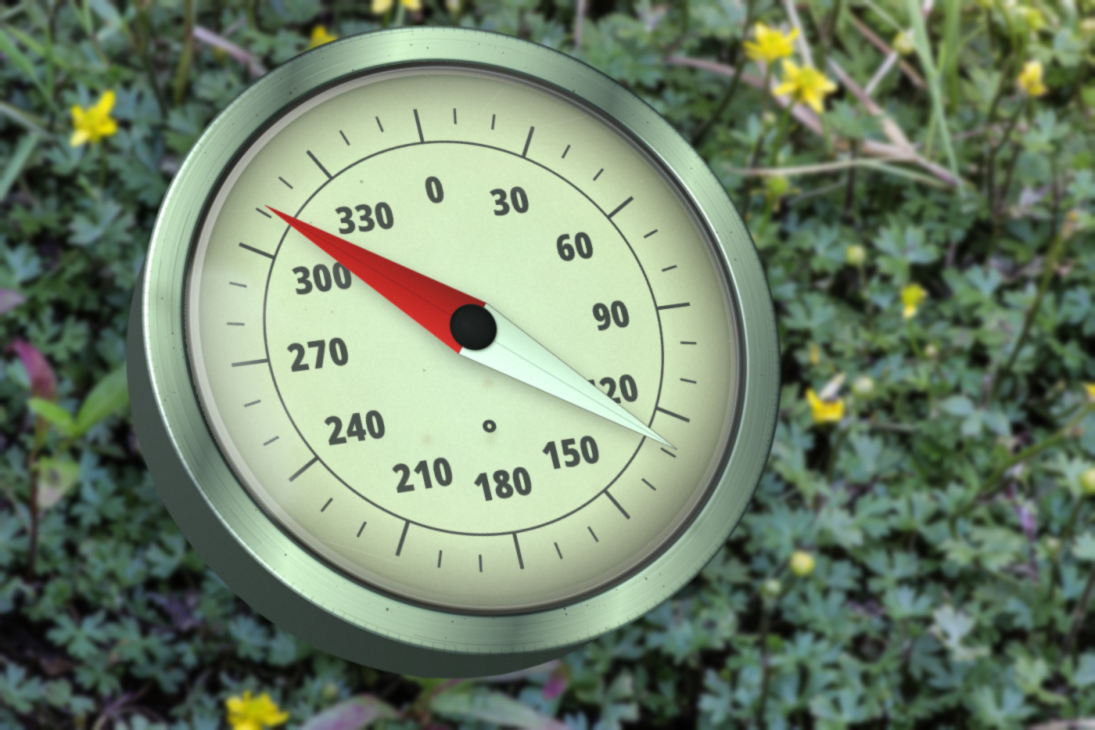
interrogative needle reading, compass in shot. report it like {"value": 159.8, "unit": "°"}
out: {"value": 310, "unit": "°"}
